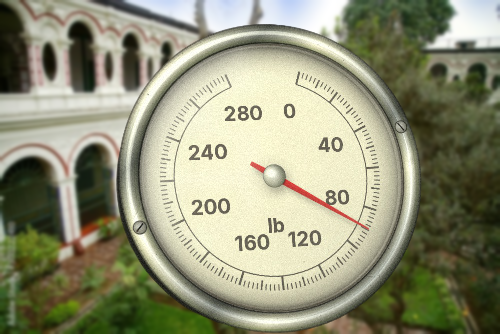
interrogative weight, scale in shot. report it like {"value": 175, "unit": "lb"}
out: {"value": 90, "unit": "lb"}
